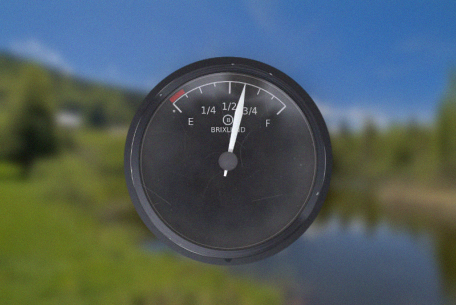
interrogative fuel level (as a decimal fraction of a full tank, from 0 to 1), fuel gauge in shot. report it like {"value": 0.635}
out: {"value": 0.625}
